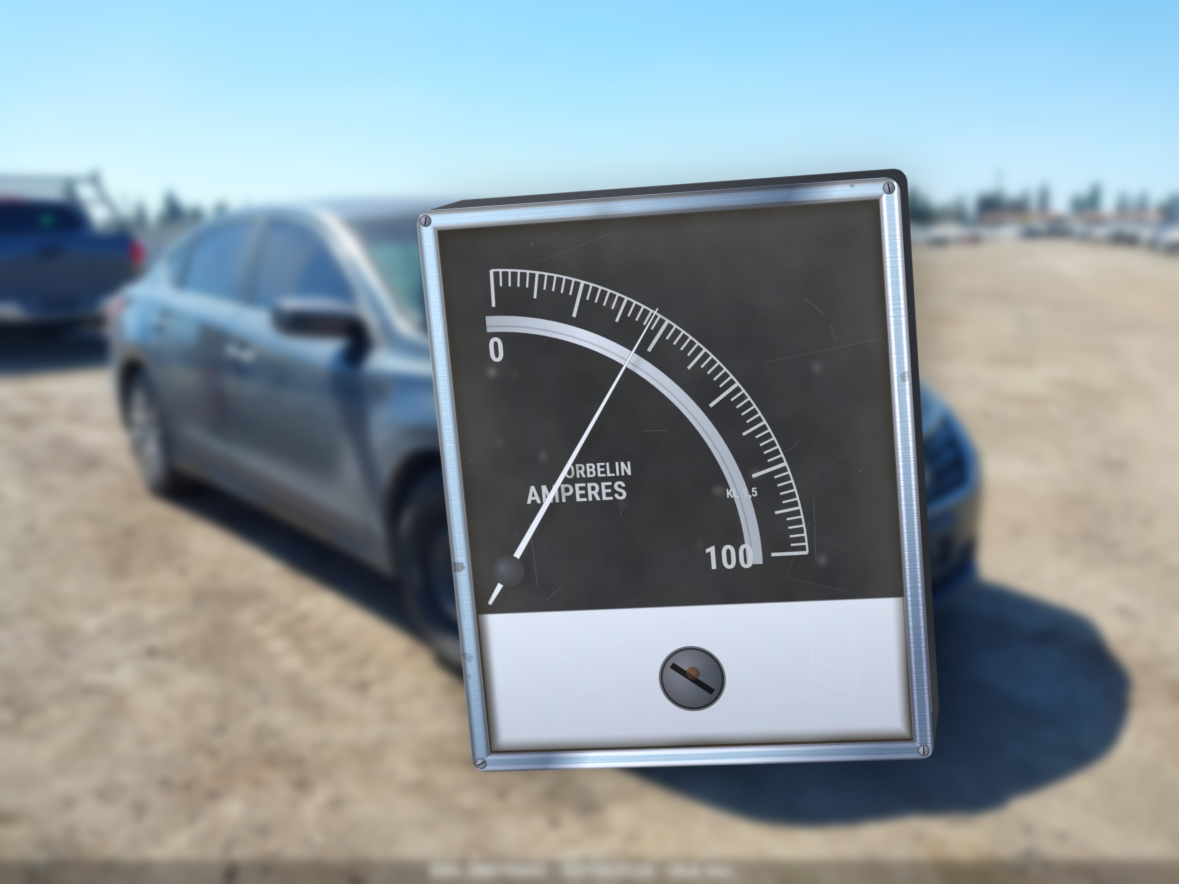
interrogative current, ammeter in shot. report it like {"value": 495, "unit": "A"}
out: {"value": 37, "unit": "A"}
